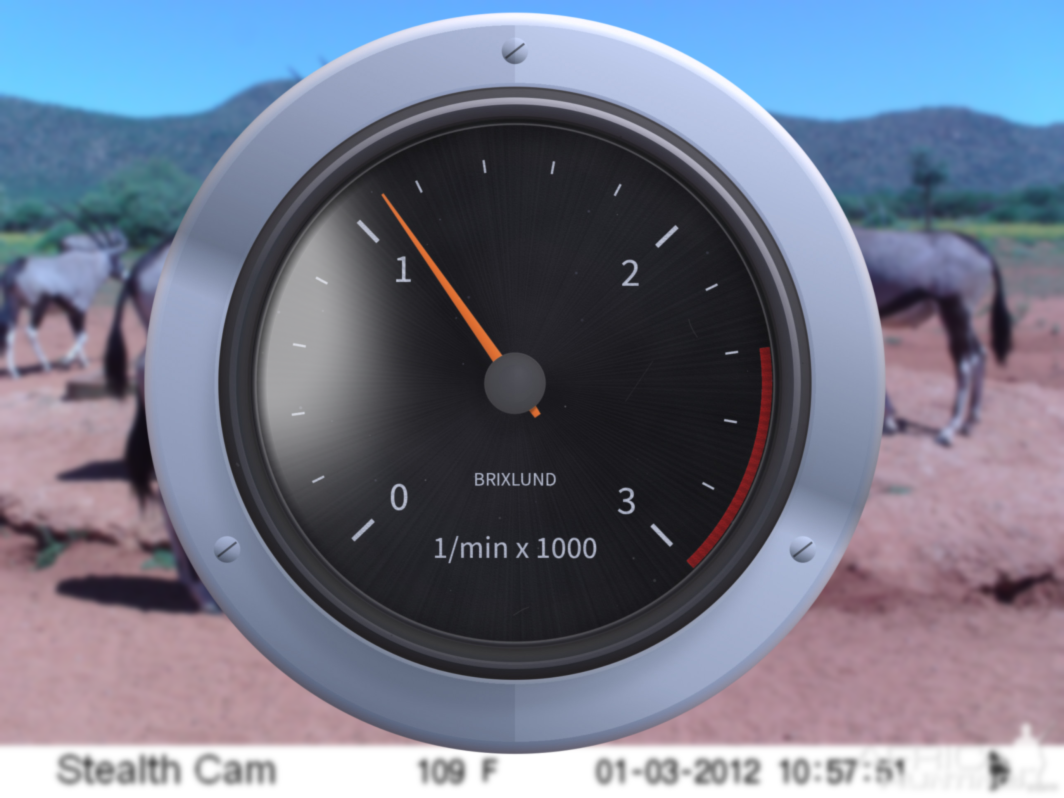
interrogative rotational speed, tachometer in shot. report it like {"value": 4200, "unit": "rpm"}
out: {"value": 1100, "unit": "rpm"}
